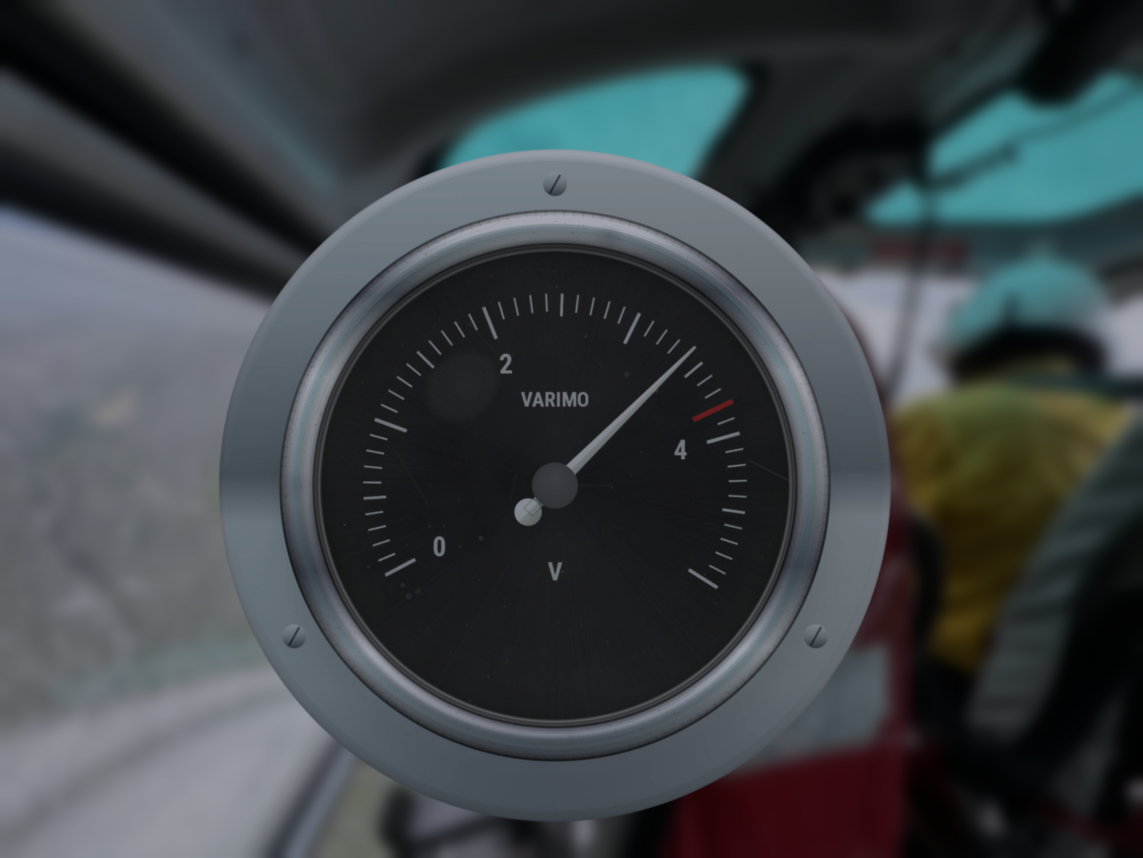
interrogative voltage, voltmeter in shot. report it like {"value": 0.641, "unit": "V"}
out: {"value": 3.4, "unit": "V"}
